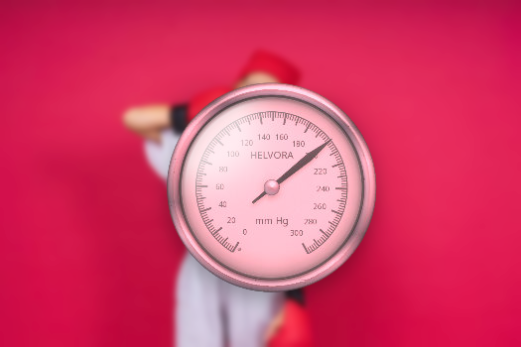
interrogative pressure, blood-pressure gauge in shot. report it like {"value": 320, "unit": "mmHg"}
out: {"value": 200, "unit": "mmHg"}
